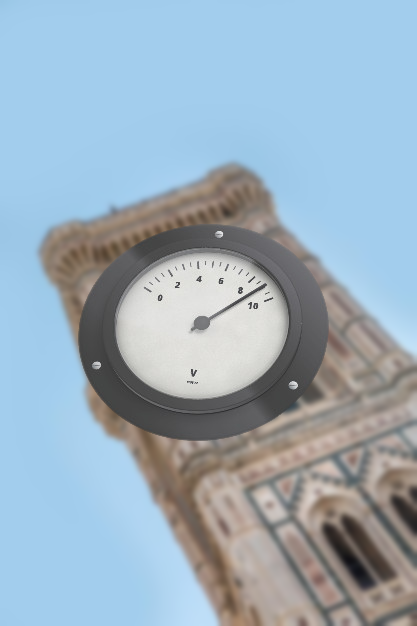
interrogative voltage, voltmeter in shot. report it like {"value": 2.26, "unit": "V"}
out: {"value": 9, "unit": "V"}
